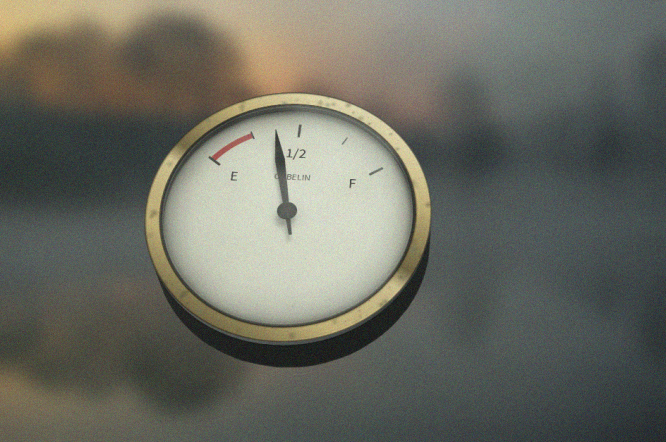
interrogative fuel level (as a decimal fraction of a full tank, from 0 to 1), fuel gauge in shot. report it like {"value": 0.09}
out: {"value": 0.375}
